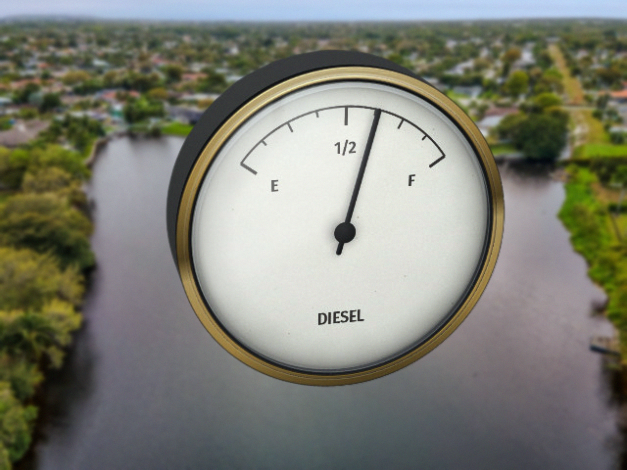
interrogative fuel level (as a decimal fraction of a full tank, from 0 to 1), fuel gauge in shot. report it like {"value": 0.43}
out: {"value": 0.625}
